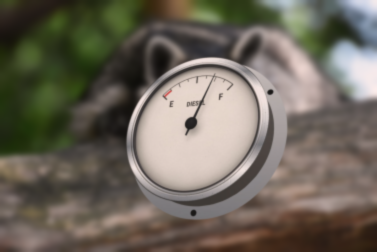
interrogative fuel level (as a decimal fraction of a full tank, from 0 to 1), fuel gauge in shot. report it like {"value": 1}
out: {"value": 0.75}
